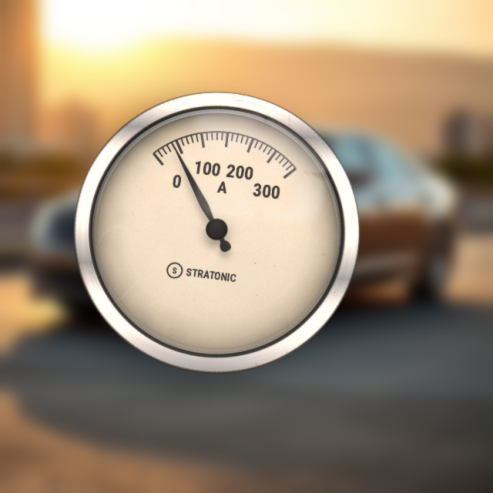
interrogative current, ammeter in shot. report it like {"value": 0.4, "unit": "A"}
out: {"value": 40, "unit": "A"}
